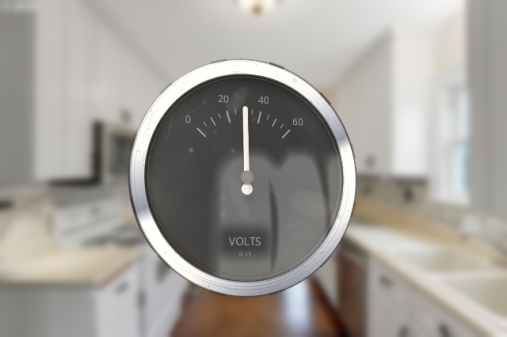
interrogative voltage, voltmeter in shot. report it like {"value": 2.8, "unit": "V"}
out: {"value": 30, "unit": "V"}
